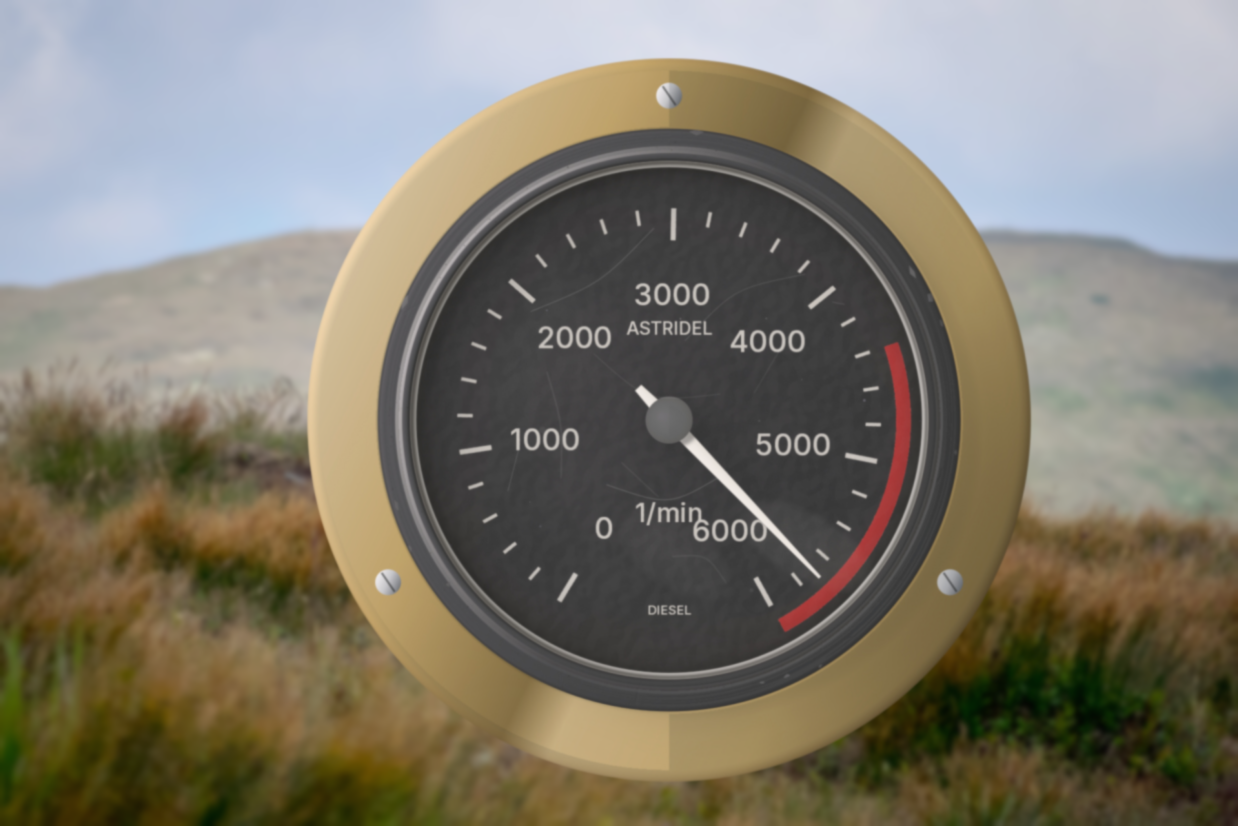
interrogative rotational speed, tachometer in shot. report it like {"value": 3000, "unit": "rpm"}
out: {"value": 5700, "unit": "rpm"}
